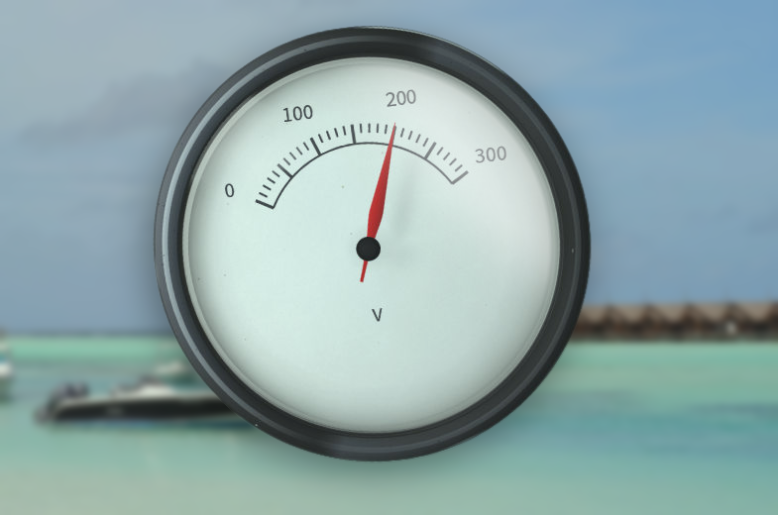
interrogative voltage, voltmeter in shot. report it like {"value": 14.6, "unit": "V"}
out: {"value": 200, "unit": "V"}
